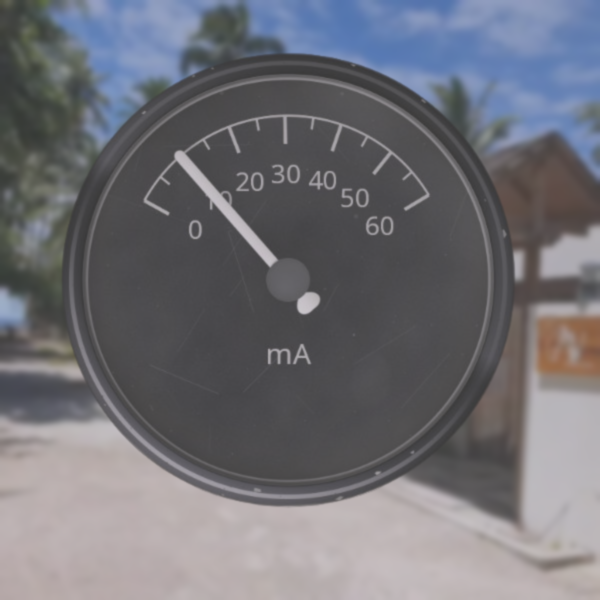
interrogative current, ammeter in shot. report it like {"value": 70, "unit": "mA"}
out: {"value": 10, "unit": "mA"}
